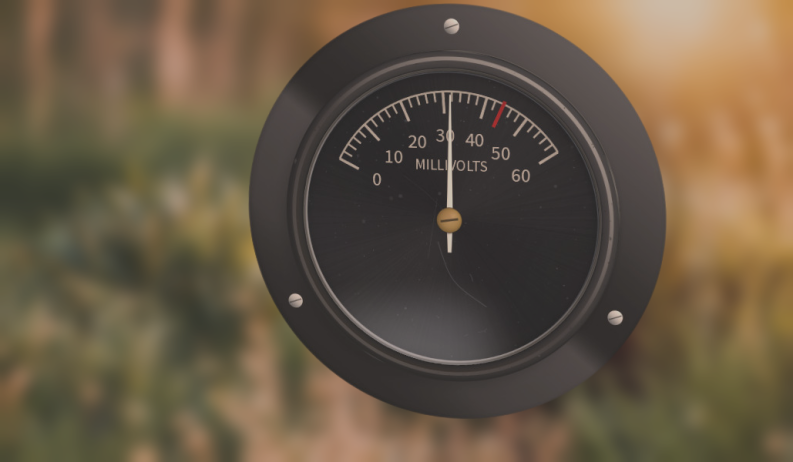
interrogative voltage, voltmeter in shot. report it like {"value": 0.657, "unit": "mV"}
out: {"value": 32, "unit": "mV"}
